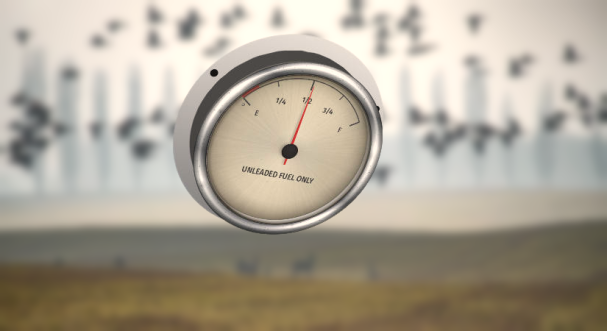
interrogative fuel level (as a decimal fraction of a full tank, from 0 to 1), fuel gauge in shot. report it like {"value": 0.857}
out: {"value": 0.5}
